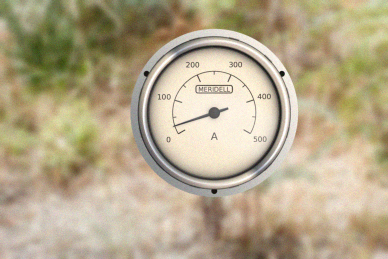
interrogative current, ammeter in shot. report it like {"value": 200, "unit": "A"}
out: {"value": 25, "unit": "A"}
